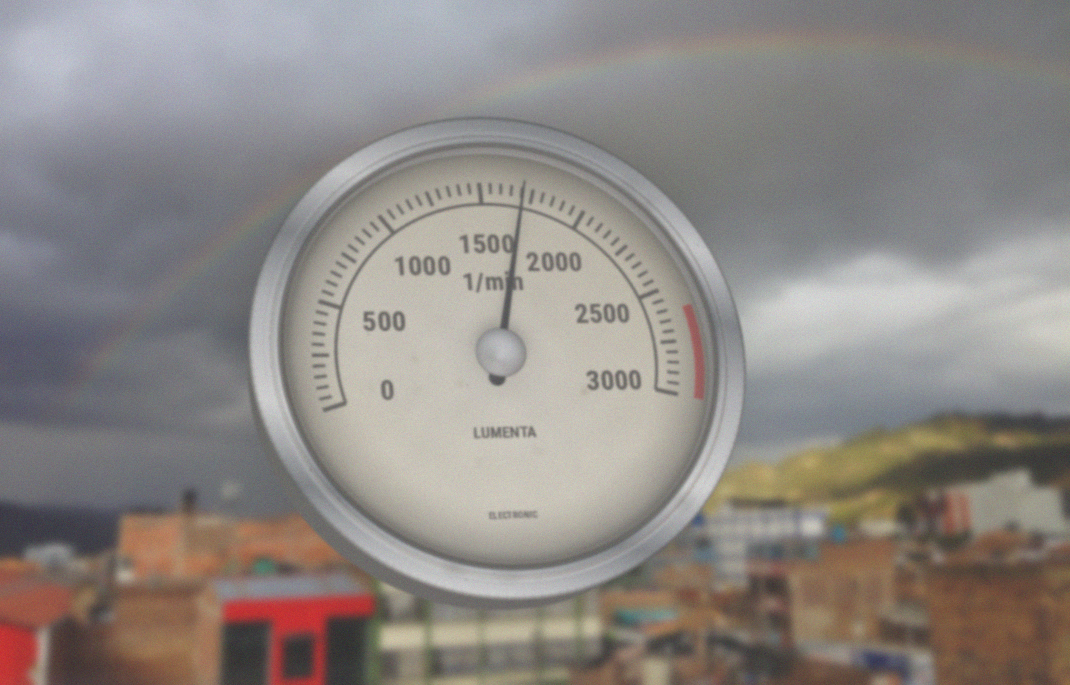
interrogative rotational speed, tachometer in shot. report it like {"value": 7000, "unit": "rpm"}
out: {"value": 1700, "unit": "rpm"}
